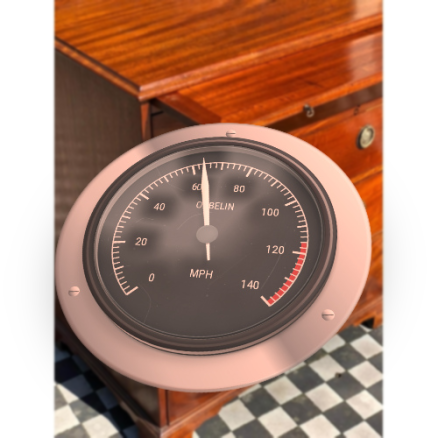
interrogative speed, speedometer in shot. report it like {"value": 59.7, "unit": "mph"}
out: {"value": 64, "unit": "mph"}
